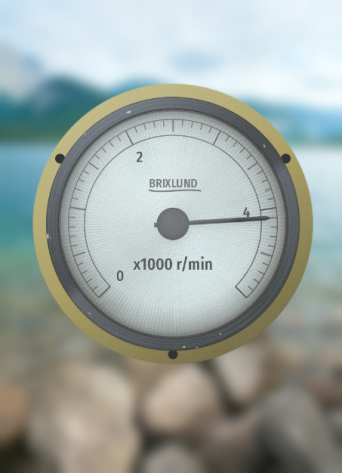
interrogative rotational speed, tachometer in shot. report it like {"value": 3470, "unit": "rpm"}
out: {"value": 4100, "unit": "rpm"}
